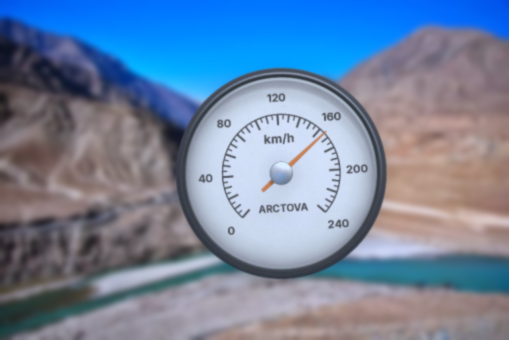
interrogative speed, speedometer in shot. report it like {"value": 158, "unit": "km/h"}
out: {"value": 165, "unit": "km/h"}
